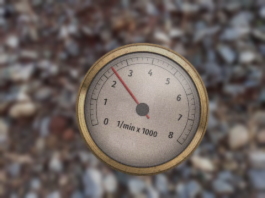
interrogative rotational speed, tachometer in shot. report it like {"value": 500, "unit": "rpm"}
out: {"value": 2400, "unit": "rpm"}
